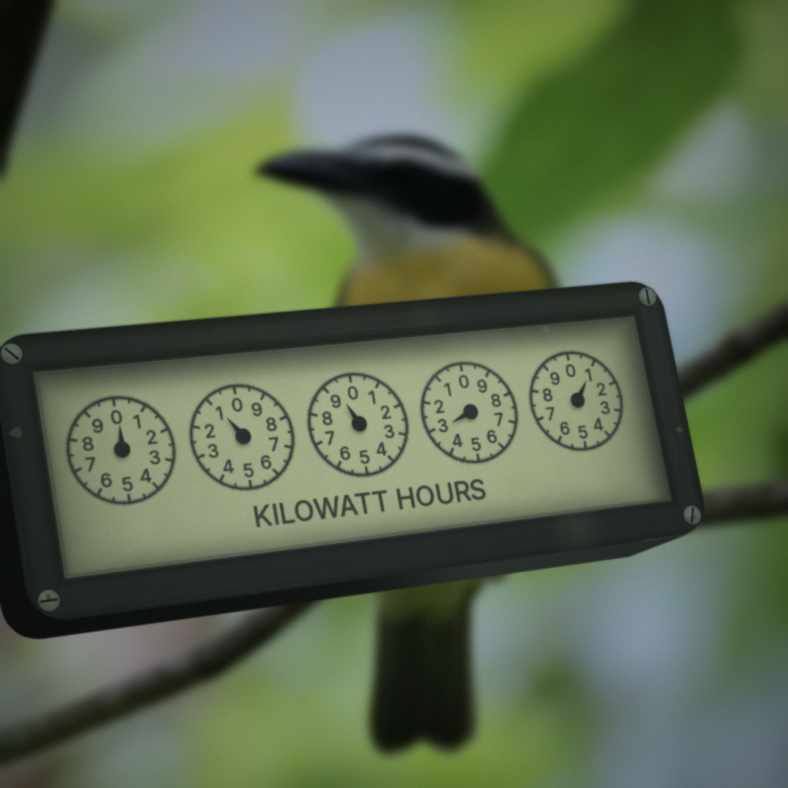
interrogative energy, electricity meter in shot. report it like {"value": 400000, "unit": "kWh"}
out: {"value": 931, "unit": "kWh"}
